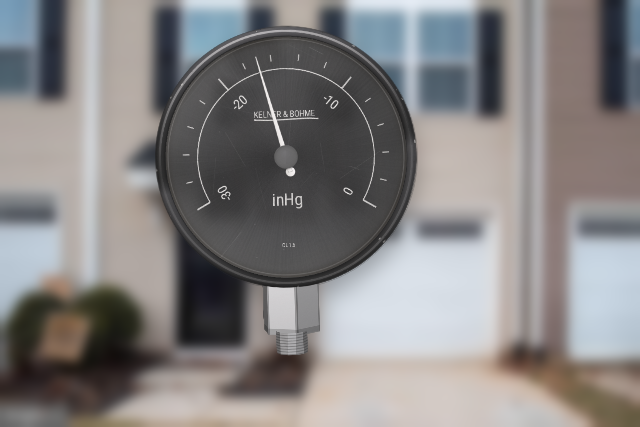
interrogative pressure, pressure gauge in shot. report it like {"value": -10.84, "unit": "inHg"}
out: {"value": -17, "unit": "inHg"}
